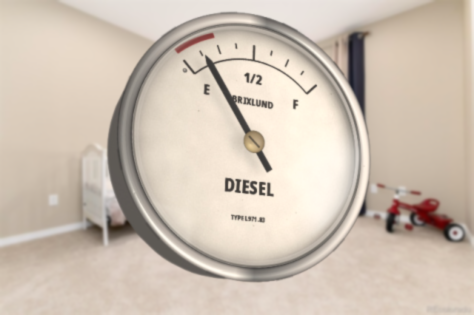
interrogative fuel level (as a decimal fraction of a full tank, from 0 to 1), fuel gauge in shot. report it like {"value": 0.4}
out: {"value": 0.125}
